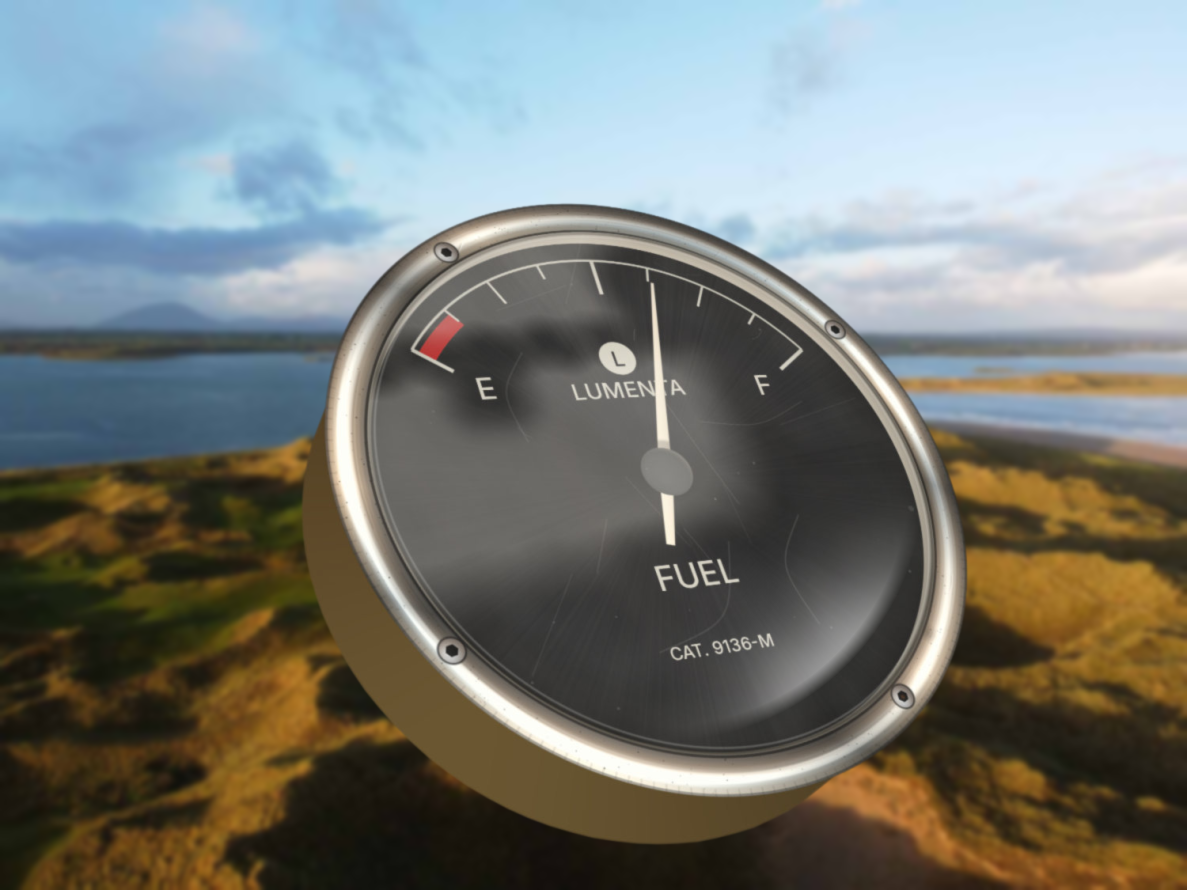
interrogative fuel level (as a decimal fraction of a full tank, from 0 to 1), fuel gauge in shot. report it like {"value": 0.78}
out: {"value": 0.625}
